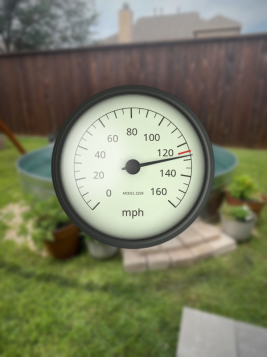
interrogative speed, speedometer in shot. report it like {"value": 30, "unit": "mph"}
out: {"value": 127.5, "unit": "mph"}
